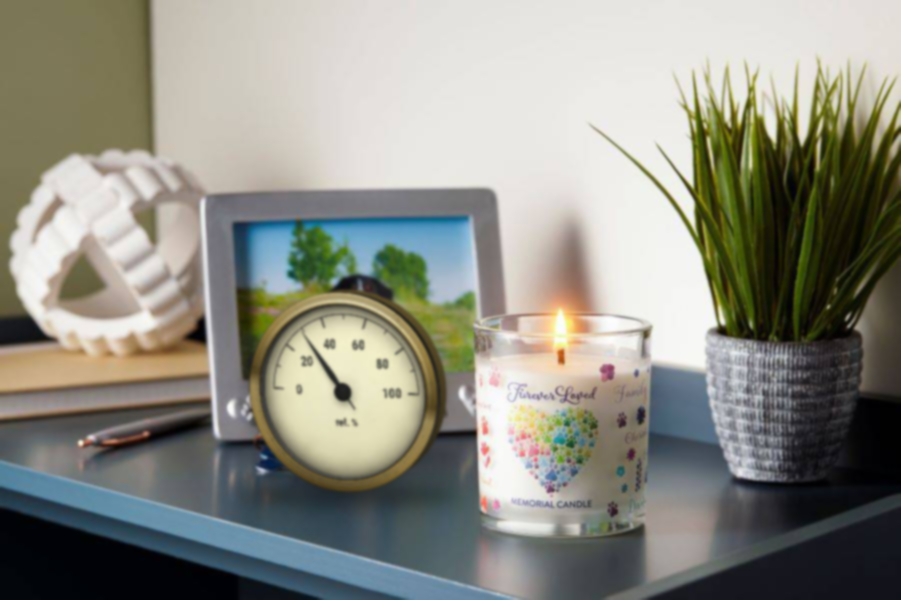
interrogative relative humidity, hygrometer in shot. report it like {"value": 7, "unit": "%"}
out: {"value": 30, "unit": "%"}
